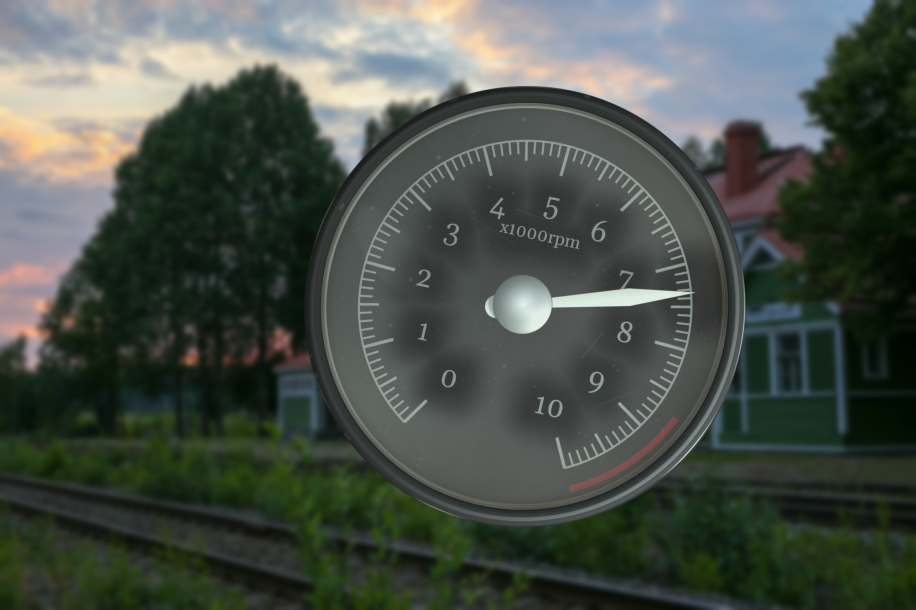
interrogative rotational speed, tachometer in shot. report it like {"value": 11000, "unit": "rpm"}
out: {"value": 7350, "unit": "rpm"}
